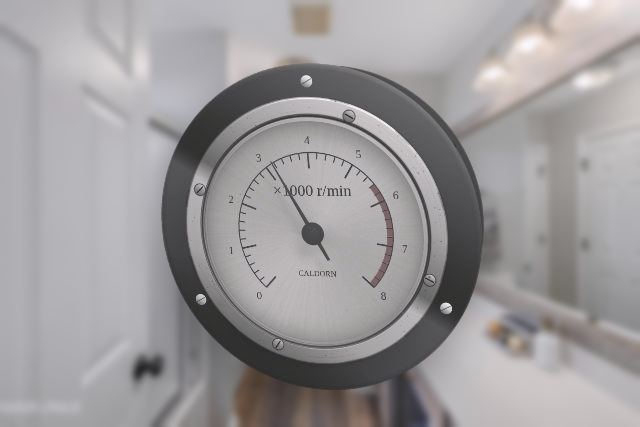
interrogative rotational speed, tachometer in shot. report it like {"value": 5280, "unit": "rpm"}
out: {"value": 3200, "unit": "rpm"}
